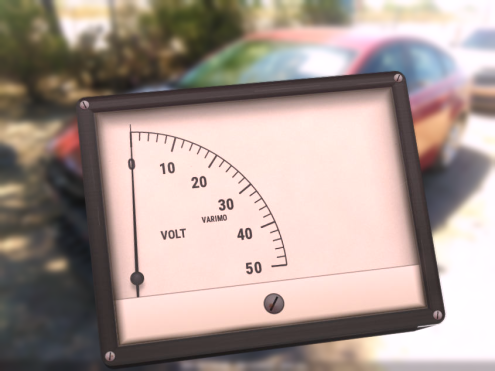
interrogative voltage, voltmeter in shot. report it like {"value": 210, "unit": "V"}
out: {"value": 0, "unit": "V"}
